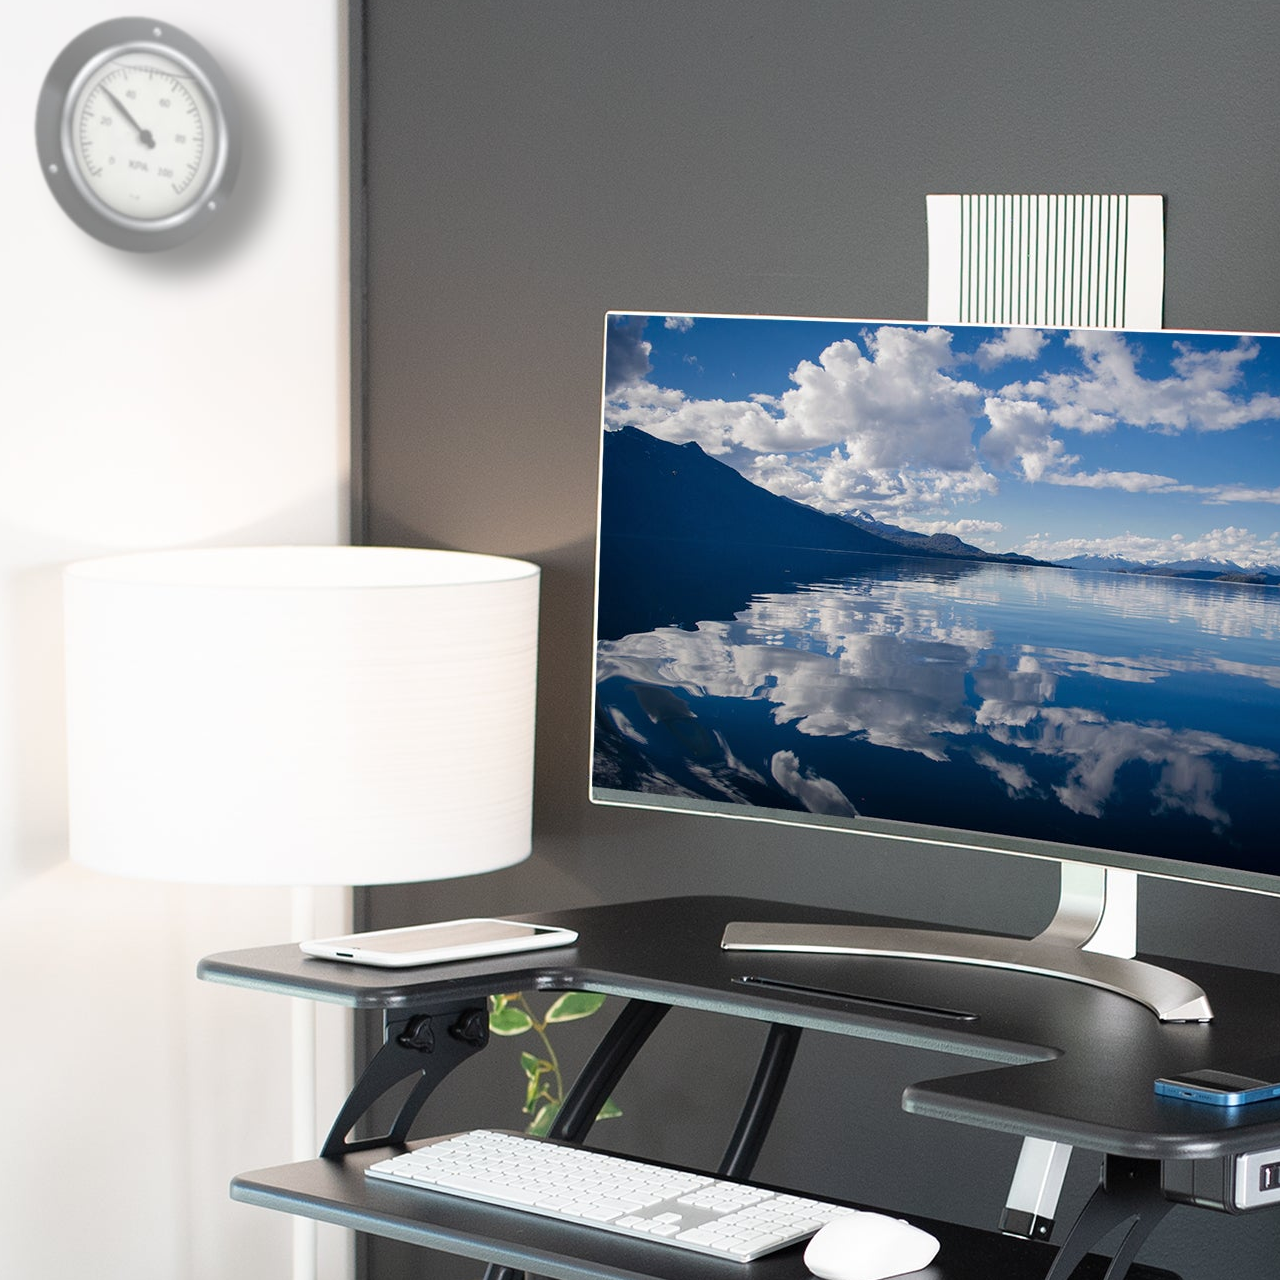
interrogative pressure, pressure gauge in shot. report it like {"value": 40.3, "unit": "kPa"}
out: {"value": 30, "unit": "kPa"}
